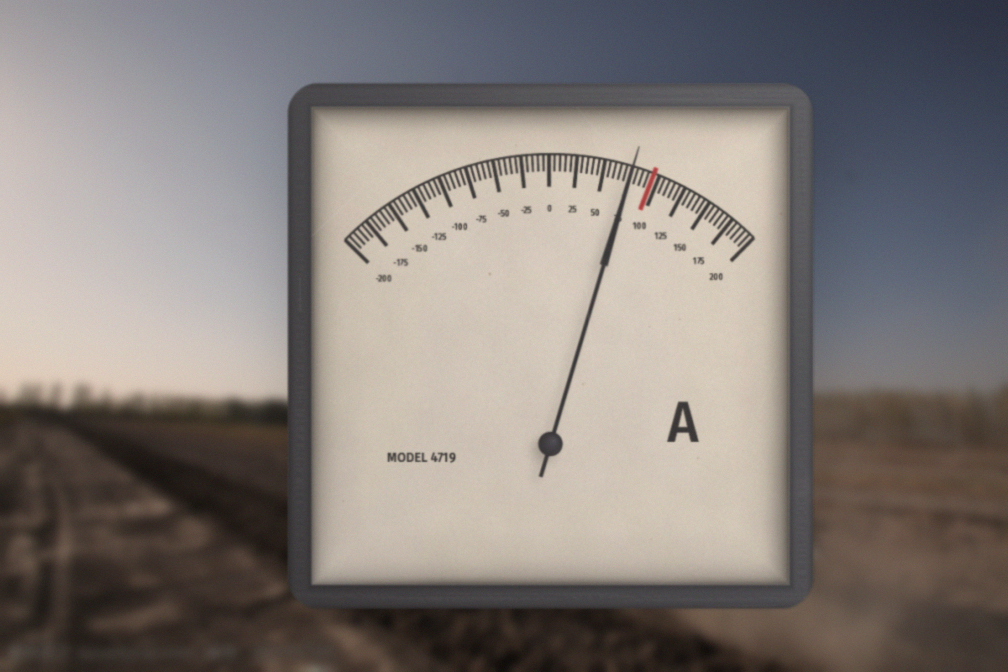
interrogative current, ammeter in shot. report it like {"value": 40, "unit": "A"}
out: {"value": 75, "unit": "A"}
